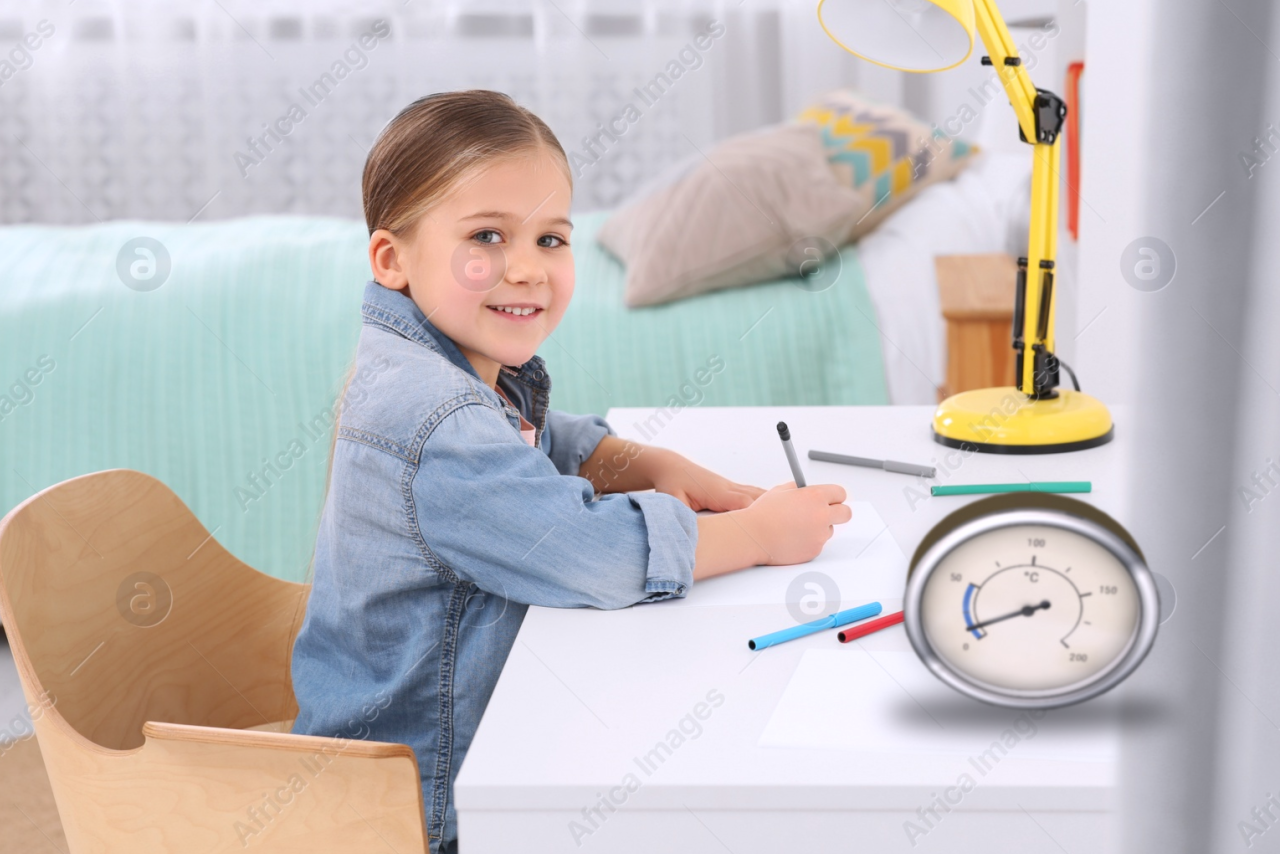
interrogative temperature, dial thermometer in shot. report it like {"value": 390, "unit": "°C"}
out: {"value": 12.5, "unit": "°C"}
